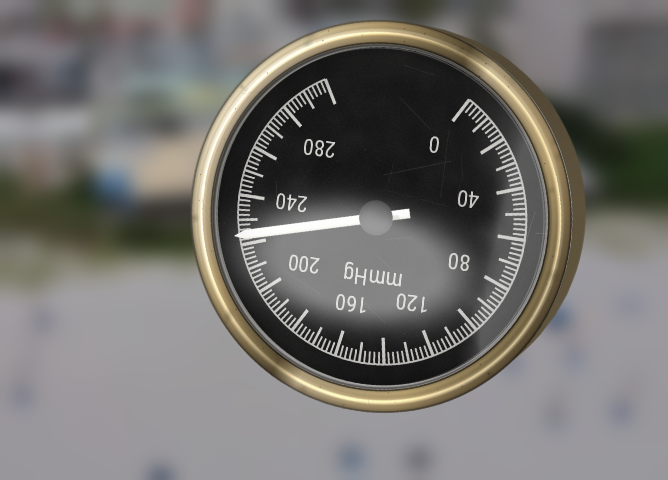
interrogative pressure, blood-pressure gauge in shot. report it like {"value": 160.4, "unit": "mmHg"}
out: {"value": 224, "unit": "mmHg"}
